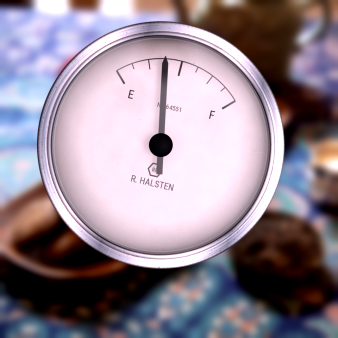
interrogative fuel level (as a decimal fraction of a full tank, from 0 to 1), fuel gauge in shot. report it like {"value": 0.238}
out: {"value": 0.375}
